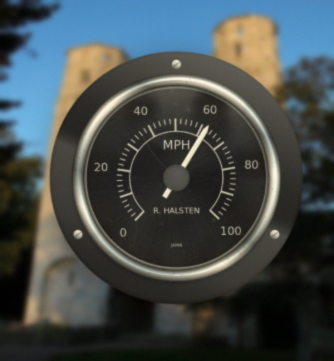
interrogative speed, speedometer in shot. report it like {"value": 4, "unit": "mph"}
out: {"value": 62, "unit": "mph"}
